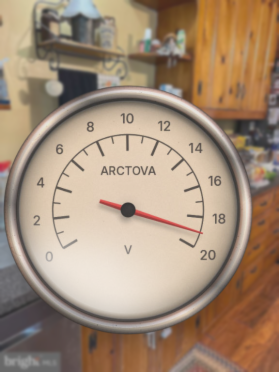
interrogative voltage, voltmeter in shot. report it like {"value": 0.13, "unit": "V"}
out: {"value": 19, "unit": "V"}
